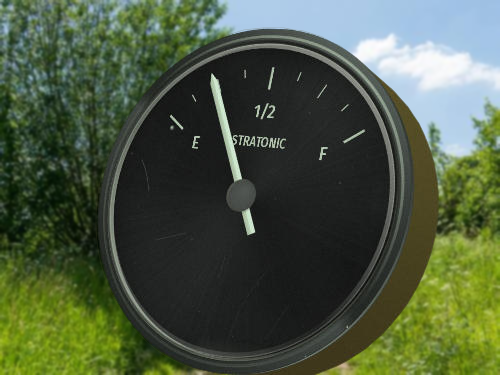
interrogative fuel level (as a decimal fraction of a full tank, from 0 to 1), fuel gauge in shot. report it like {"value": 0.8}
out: {"value": 0.25}
